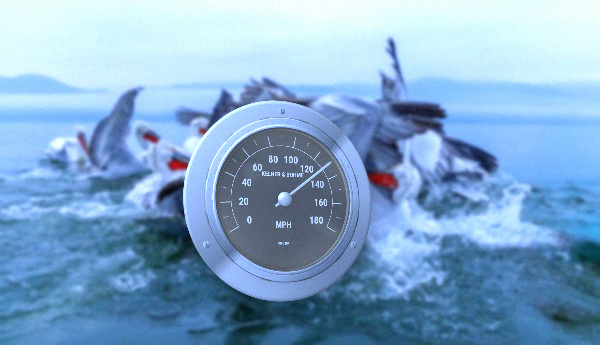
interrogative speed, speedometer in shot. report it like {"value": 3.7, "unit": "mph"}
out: {"value": 130, "unit": "mph"}
